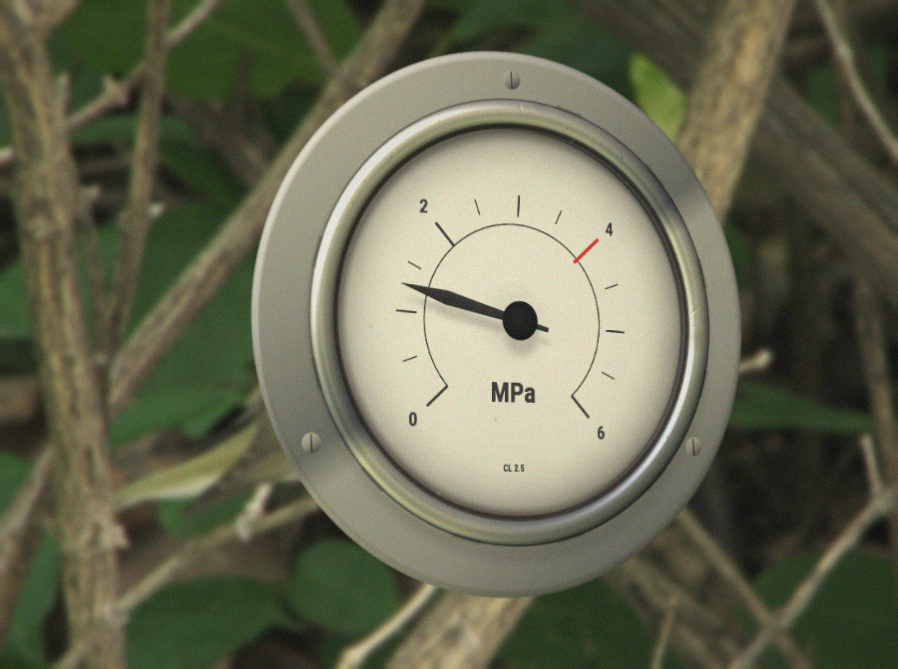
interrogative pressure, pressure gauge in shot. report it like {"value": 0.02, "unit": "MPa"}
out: {"value": 1.25, "unit": "MPa"}
